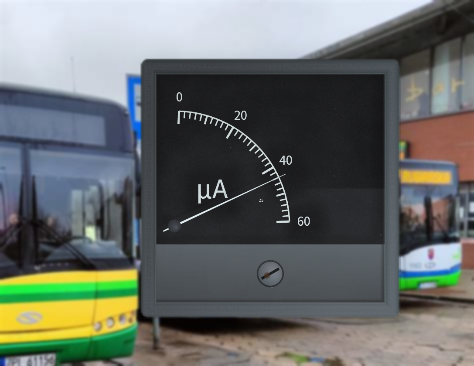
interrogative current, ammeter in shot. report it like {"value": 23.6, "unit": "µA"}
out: {"value": 44, "unit": "µA"}
